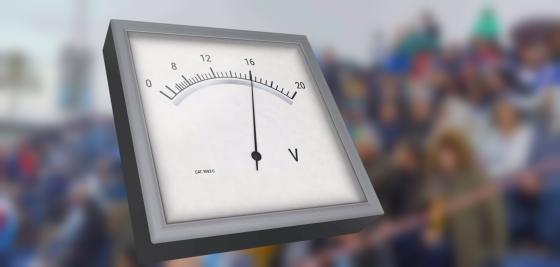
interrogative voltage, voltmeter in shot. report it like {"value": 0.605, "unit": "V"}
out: {"value": 16, "unit": "V"}
